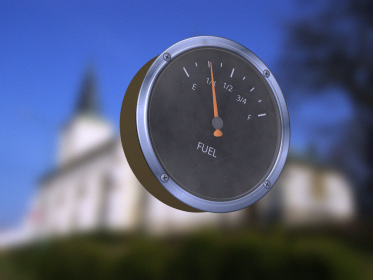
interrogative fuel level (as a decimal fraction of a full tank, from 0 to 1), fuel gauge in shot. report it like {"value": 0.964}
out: {"value": 0.25}
